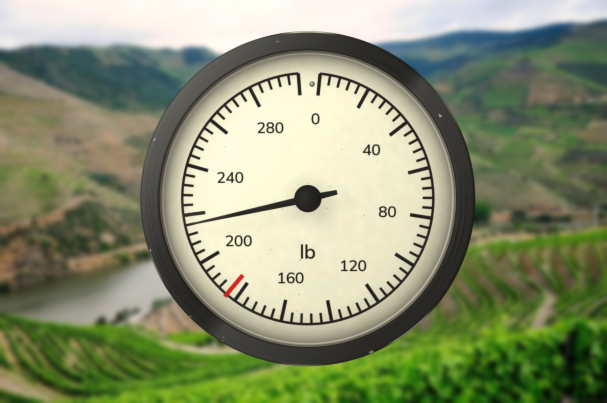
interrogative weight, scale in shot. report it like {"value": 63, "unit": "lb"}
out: {"value": 216, "unit": "lb"}
